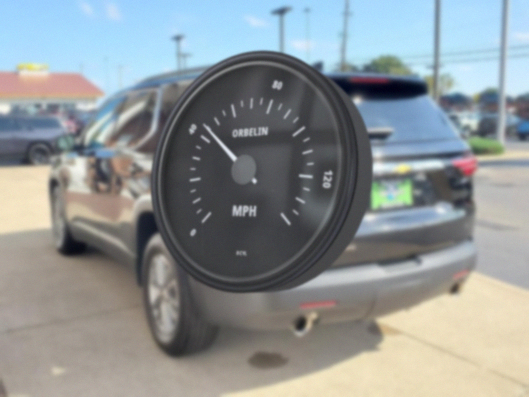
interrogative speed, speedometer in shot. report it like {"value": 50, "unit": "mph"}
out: {"value": 45, "unit": "mph"}
